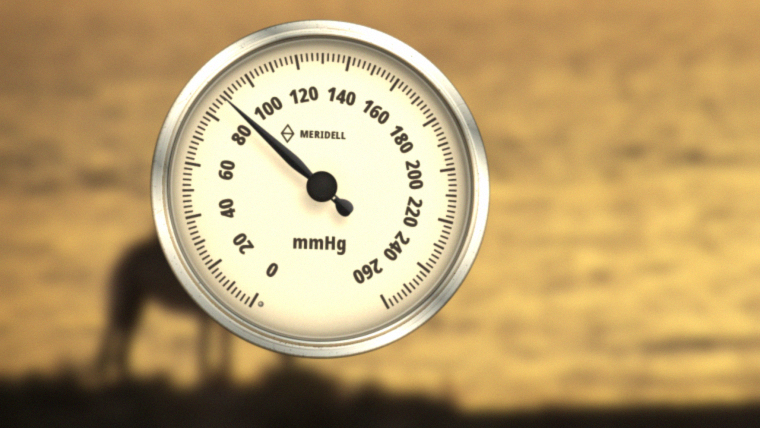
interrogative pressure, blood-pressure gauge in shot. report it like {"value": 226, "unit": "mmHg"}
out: {"value": 88, "unit": "mmHg"}
